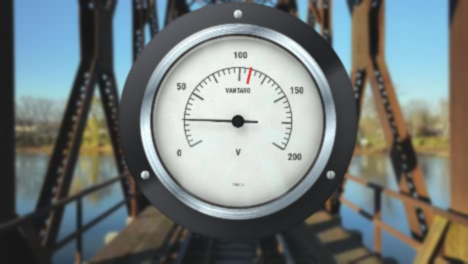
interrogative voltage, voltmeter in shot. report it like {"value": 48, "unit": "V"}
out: {"value": 25, "unit": "V"}
